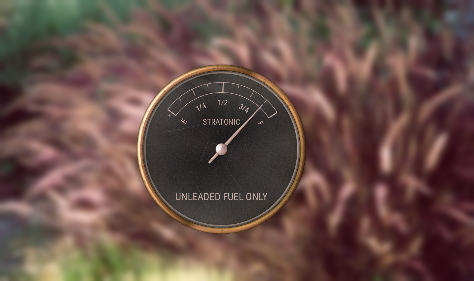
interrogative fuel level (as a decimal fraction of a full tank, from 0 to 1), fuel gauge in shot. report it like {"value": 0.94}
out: {"value": 0.875}
